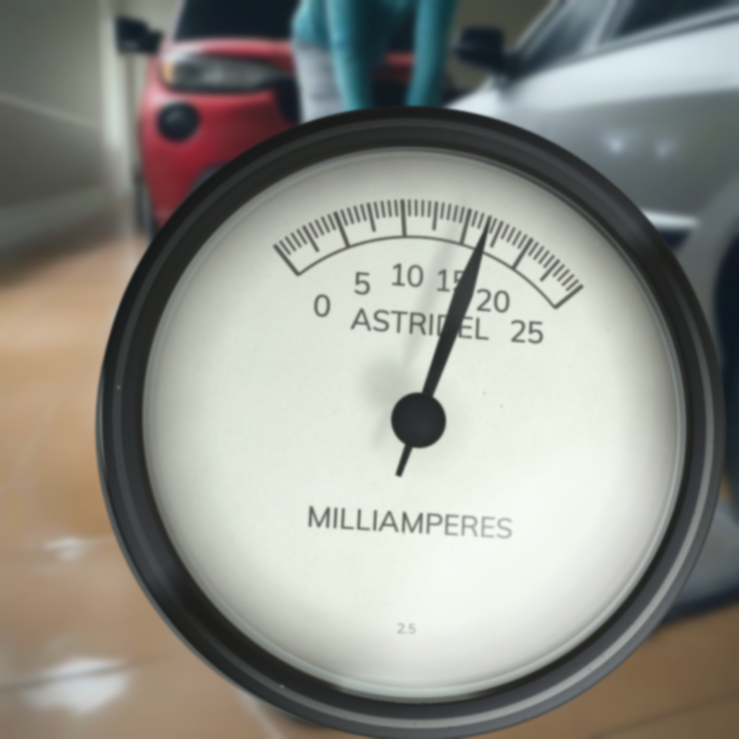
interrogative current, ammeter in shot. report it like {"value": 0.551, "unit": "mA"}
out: {"value": 16.5, "unit": "mA"}
